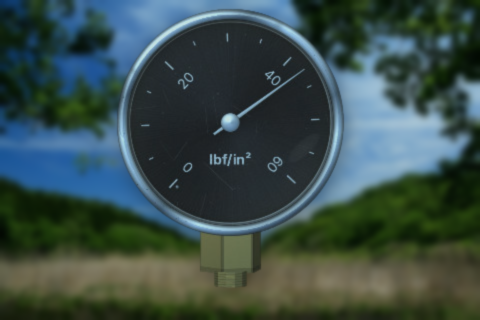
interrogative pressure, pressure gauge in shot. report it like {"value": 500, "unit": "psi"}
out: {"value": 42.5, "unit": "psi"}
